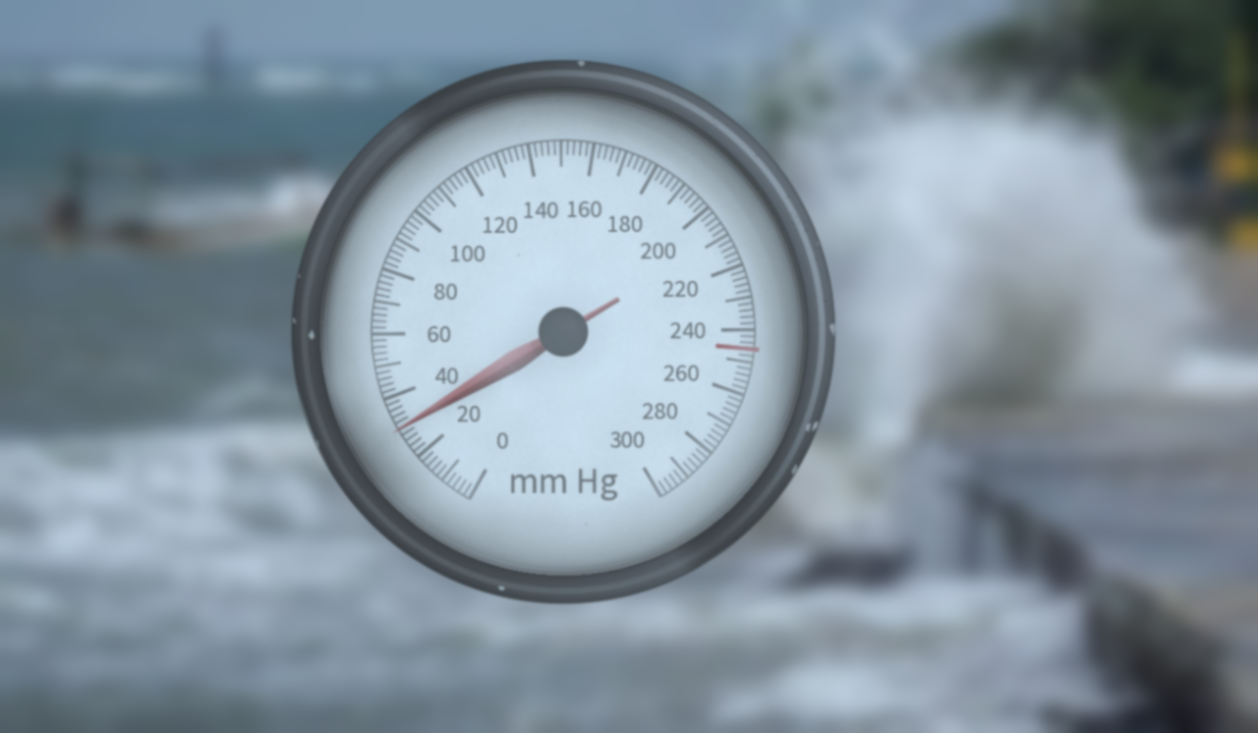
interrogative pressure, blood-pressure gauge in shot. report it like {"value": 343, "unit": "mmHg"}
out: {"value": 30, "unit": "mmHg"}
